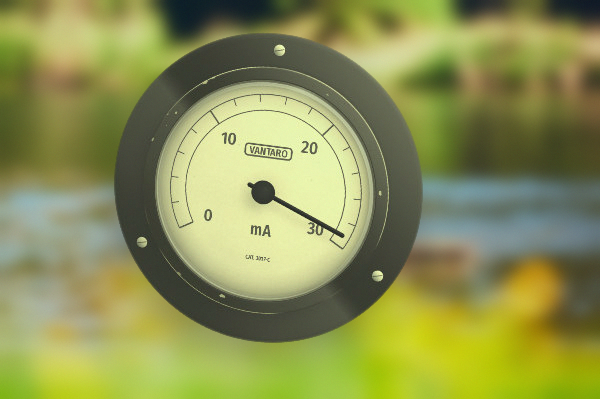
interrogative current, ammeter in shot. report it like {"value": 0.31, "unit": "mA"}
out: {"value": 29, "unit": "mA"}
